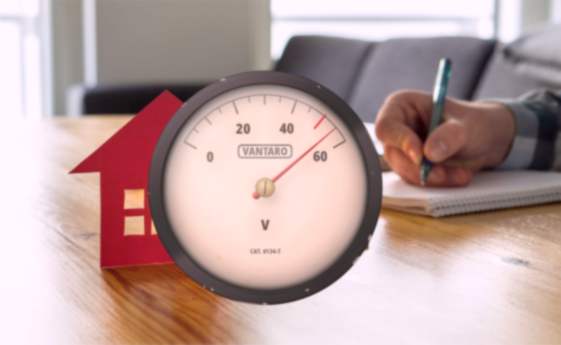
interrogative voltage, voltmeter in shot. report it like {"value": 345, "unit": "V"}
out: {"value": 55, "unit": "V"}
